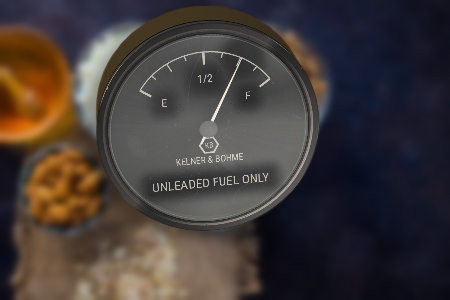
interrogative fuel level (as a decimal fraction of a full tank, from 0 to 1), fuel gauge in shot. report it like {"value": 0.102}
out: {"value": 0.75}
